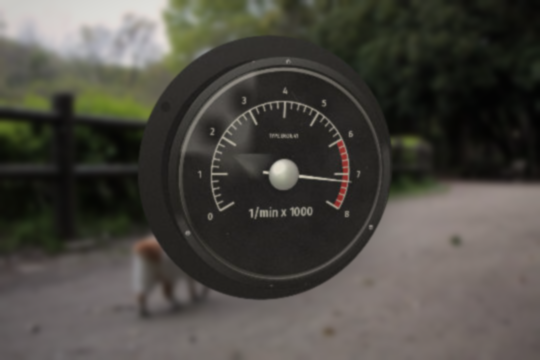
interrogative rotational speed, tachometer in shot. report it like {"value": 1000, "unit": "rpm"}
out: {"value": 7200, "unit": "rpm"}
